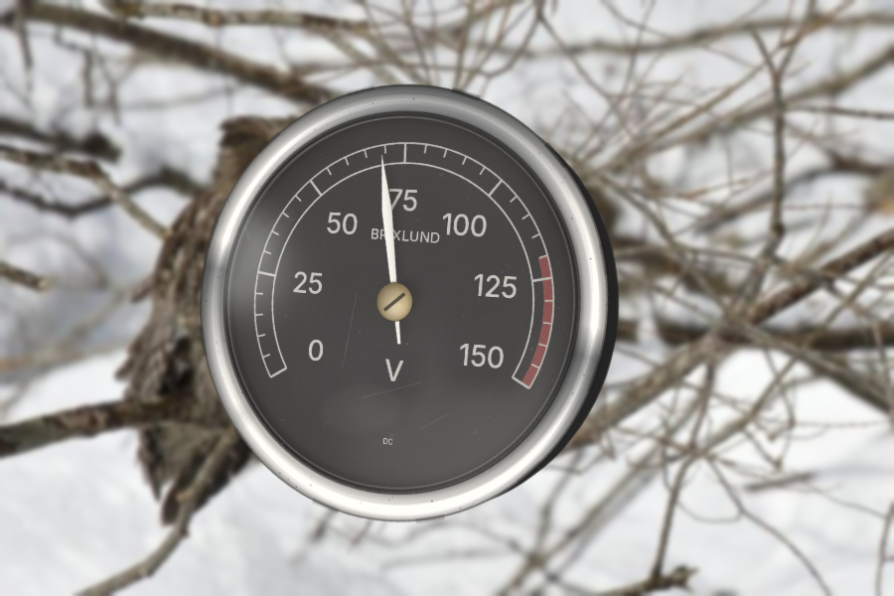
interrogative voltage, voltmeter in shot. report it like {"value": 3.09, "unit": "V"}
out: {"value": 70, "unit": "V"}
